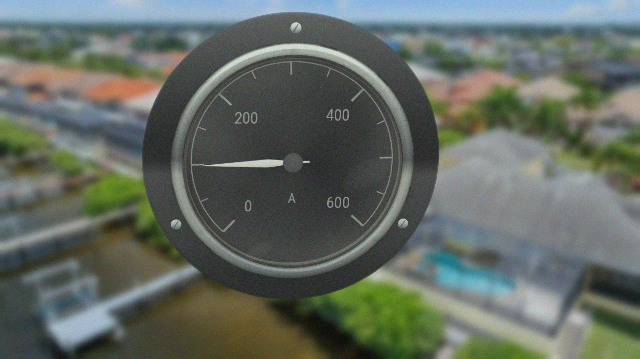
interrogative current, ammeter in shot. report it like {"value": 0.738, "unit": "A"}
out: {"value": 100, "unit": "A"}
